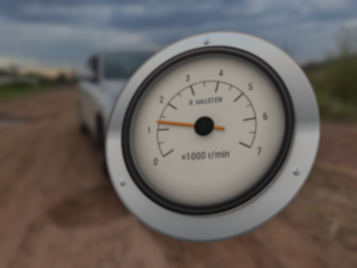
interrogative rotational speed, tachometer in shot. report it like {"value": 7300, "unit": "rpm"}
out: {"value": 1250, "unit": "rpm"}
